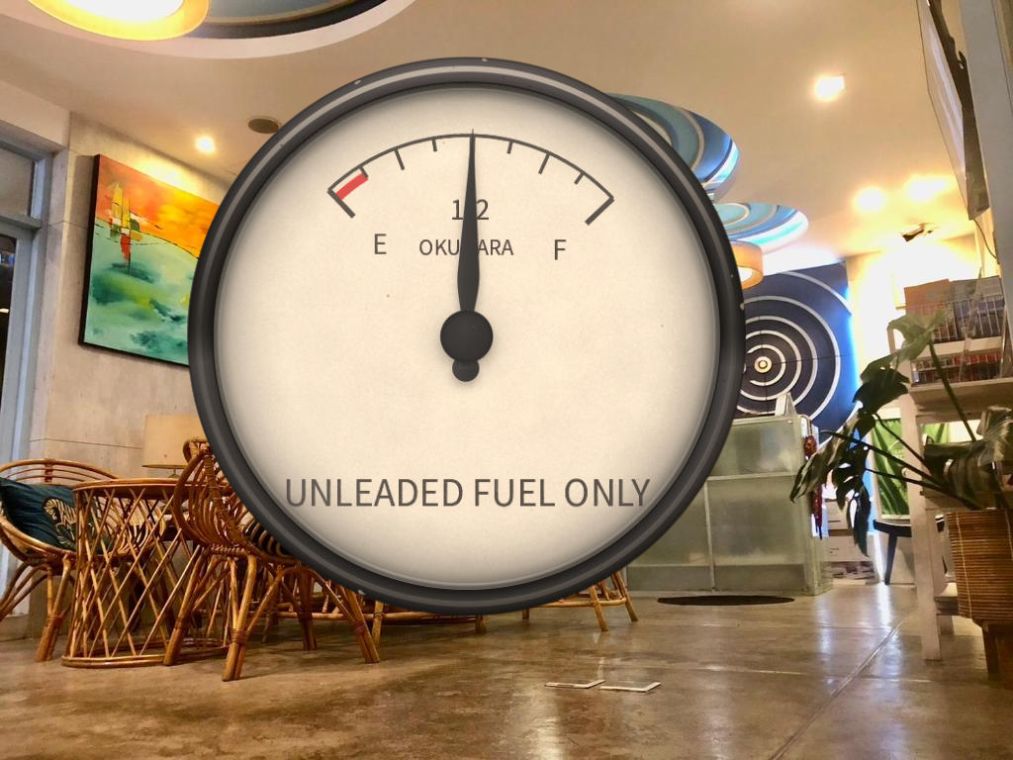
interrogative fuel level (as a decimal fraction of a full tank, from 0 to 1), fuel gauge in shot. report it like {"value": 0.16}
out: {"value": 0.5}
